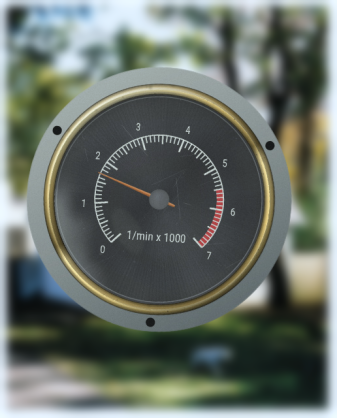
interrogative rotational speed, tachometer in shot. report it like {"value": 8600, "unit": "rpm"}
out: {"value": 1700, "unit": "rpm"}
